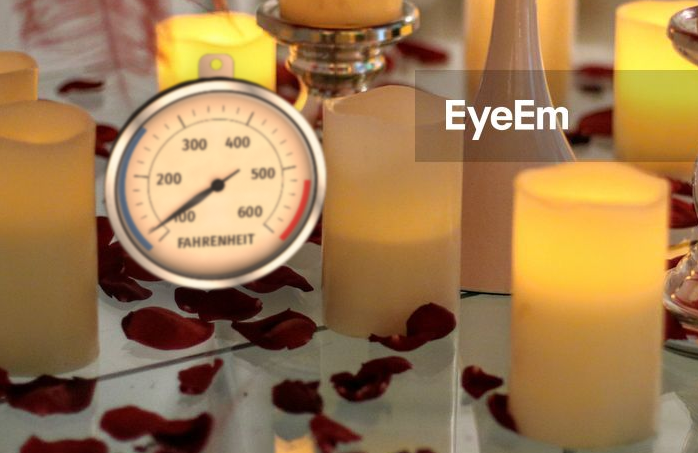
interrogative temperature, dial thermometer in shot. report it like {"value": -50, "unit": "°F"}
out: {"value": 120, "unit": "°F"}
